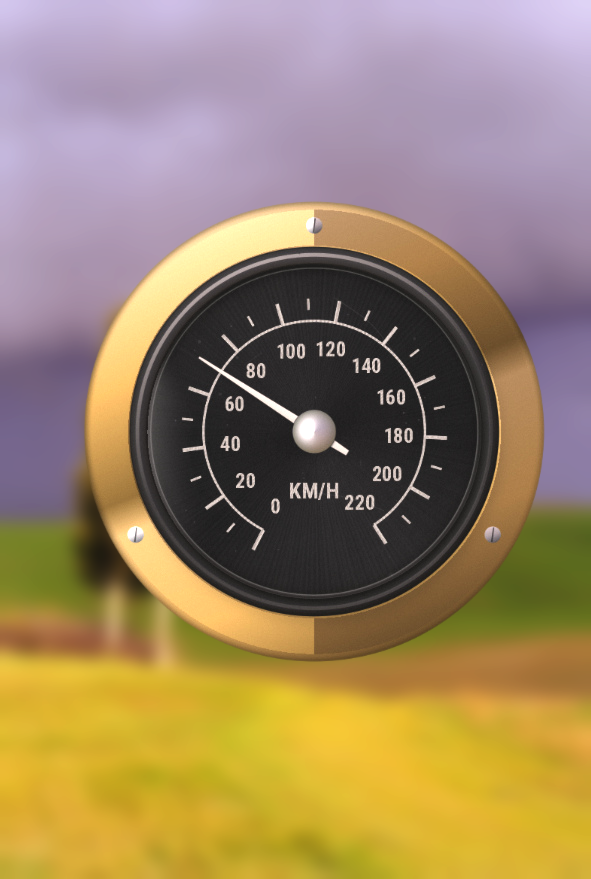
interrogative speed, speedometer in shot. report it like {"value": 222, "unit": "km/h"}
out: {"value": 70, "unit": "km/h"}
